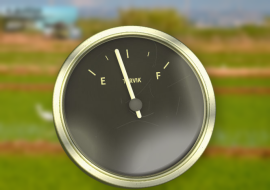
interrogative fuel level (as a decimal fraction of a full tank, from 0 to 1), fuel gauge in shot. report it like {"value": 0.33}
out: {"value": 0.375}
